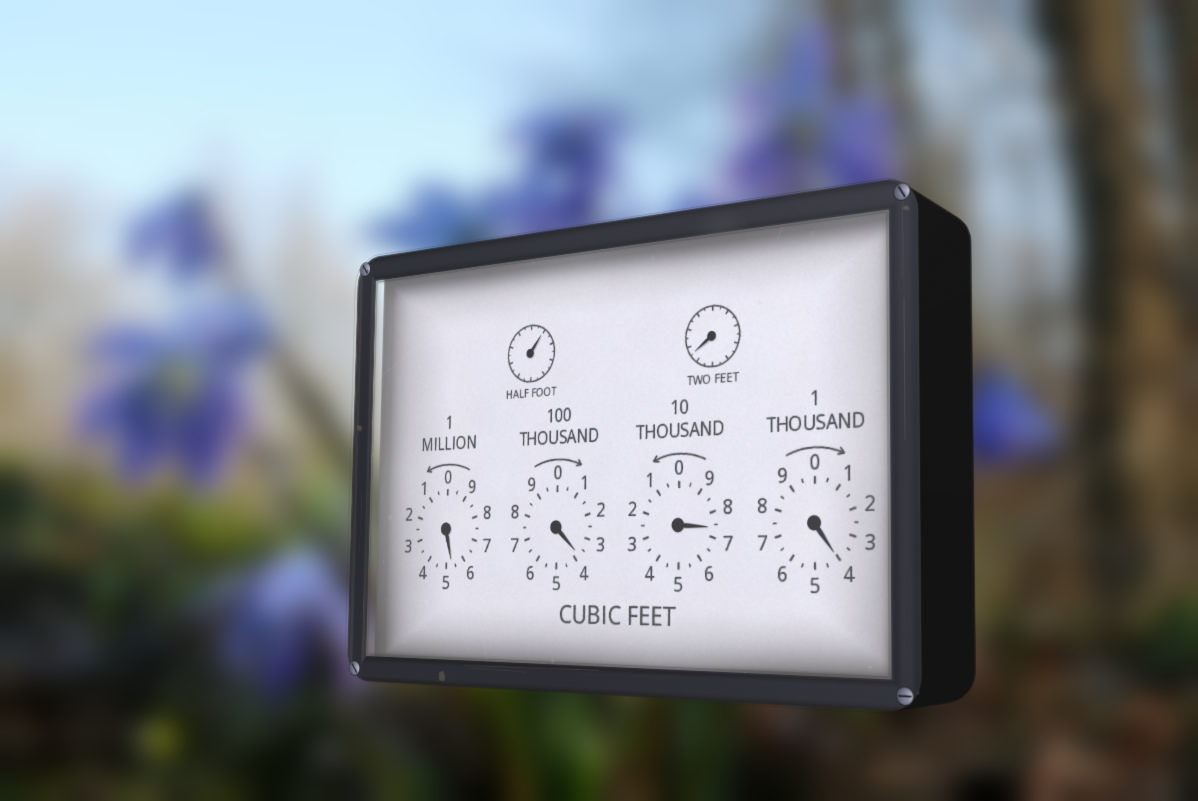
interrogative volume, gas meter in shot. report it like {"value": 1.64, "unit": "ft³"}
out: {"value": 537400, "unit": "ft³"}
